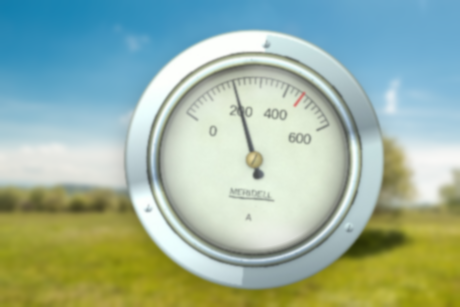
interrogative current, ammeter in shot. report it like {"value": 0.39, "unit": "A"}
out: {"value": 200, "unit": "A"}
